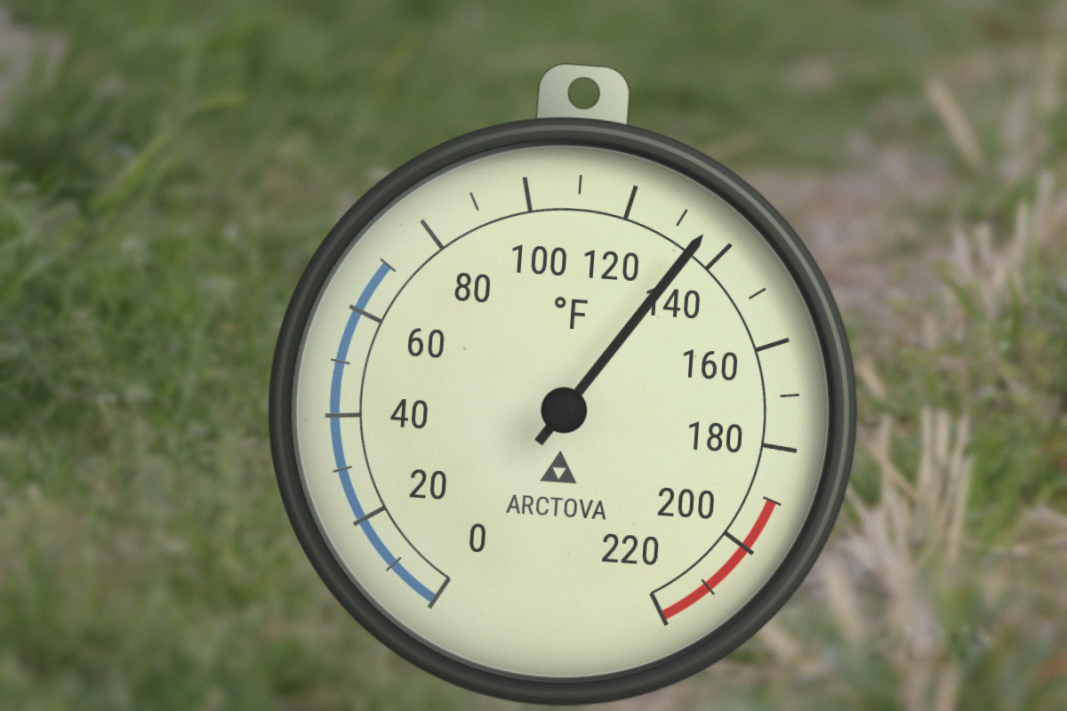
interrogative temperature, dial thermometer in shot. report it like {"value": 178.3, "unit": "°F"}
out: {"value": 135, "unit": "°F"}
